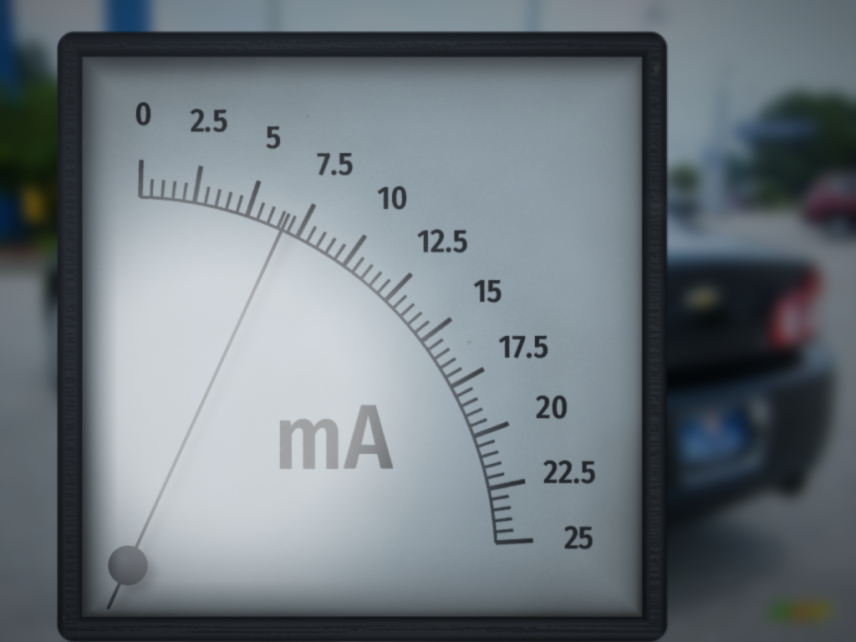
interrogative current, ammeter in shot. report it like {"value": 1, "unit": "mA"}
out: {"value": 6.75, "unit": "mA"}
